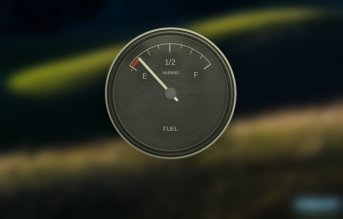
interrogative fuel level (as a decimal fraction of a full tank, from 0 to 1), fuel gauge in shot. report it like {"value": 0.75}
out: {"value": 0.125}
